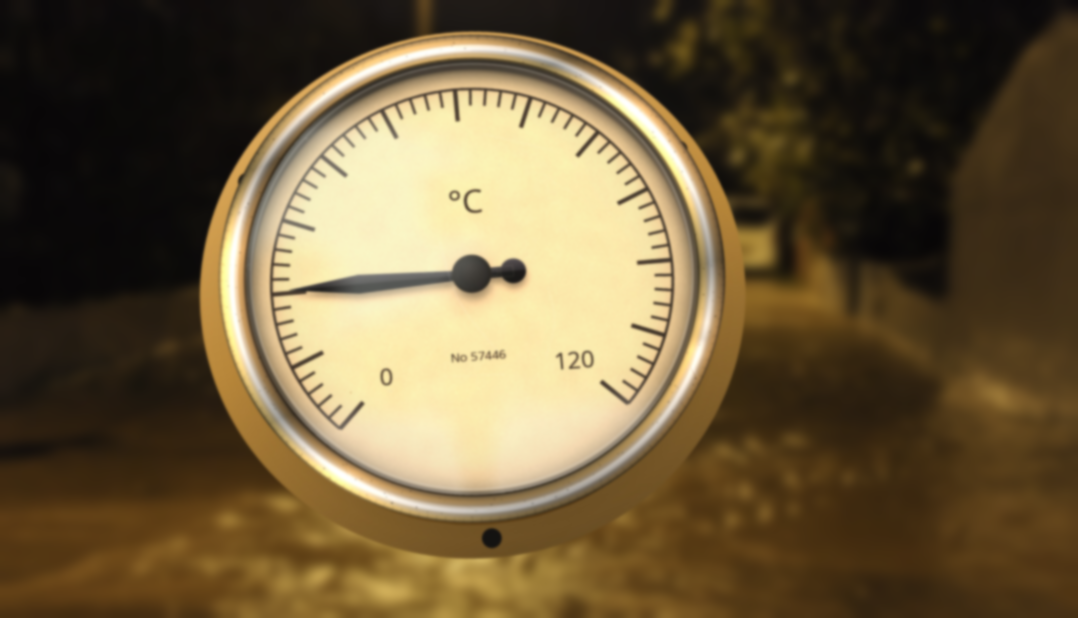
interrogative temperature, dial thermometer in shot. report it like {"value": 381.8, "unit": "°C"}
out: {"value": 20, "unit": "°C"}
